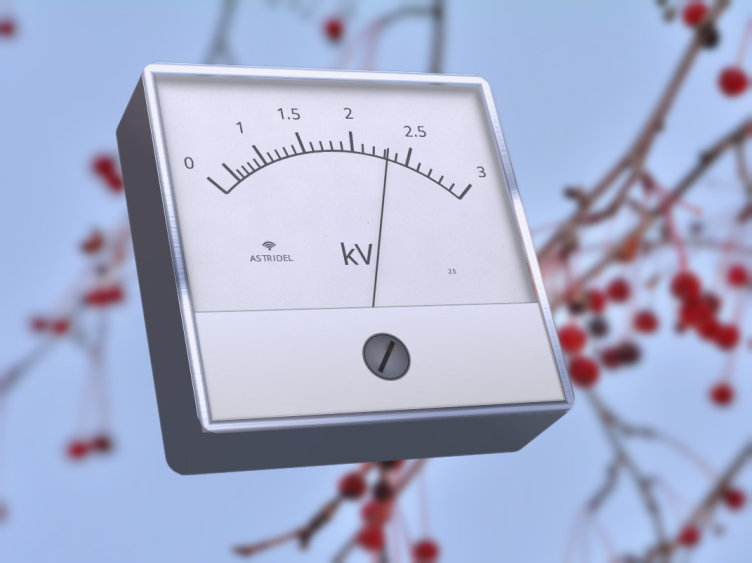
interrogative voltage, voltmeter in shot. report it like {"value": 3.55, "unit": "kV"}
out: {"value": 2.3, "unit": "kV"}
